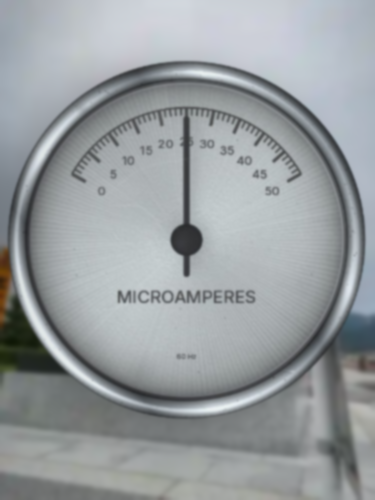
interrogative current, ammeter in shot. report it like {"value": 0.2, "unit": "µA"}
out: {"value": 25, "unit": "µA"}
